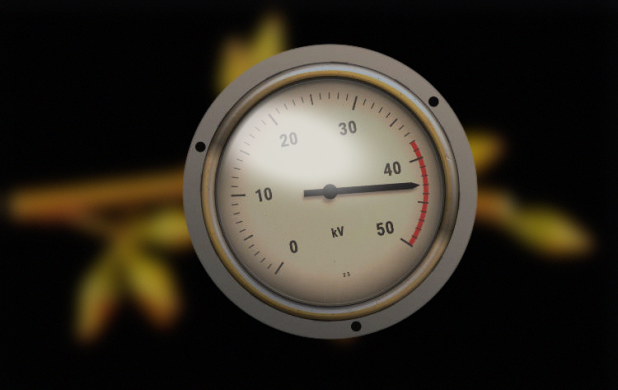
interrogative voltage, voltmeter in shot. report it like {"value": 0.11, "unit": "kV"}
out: {"value": 43, "unit": "kV"}
